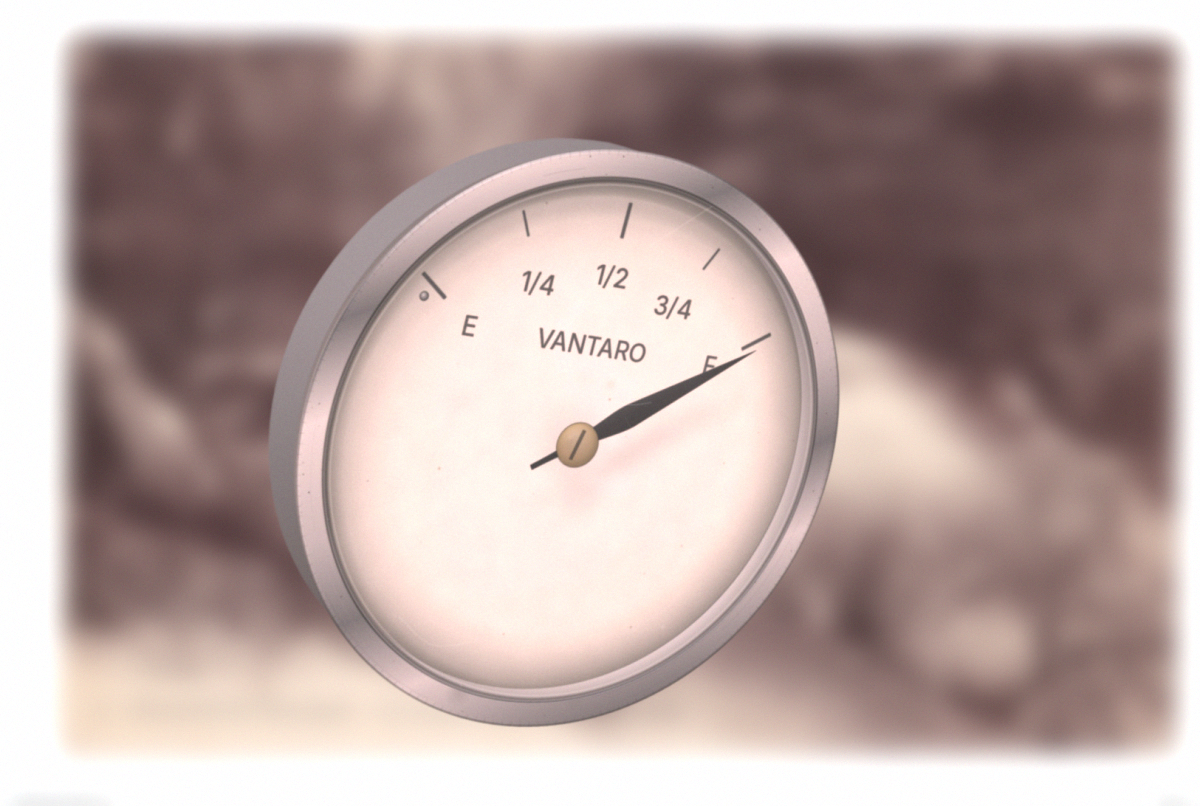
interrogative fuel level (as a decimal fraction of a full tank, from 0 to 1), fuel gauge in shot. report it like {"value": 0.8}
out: {"value": 1}
